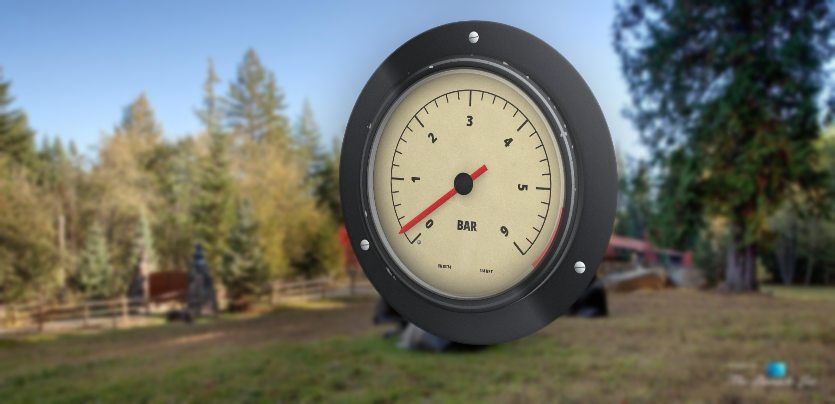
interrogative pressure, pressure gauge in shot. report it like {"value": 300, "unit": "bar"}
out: {"value": 0.2, "unit": "bar"}
